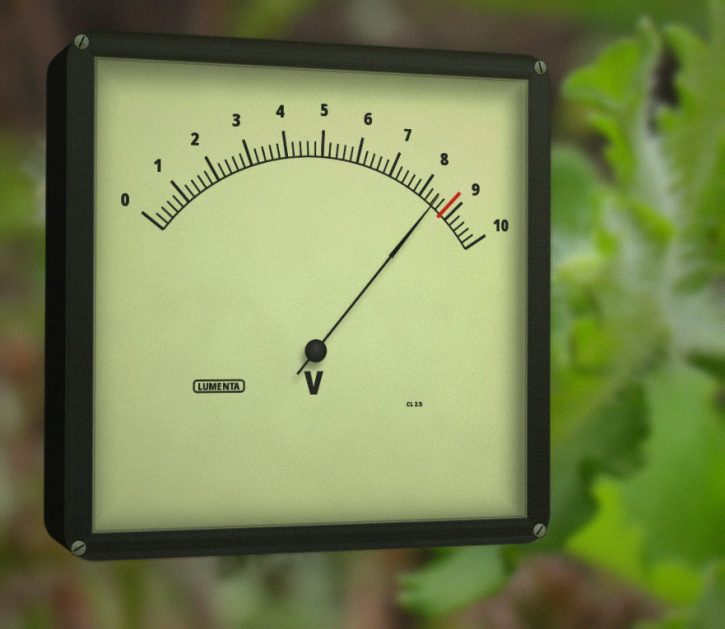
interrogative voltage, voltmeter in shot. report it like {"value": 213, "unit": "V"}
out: {"value": 8.4, "unit": "V"}
